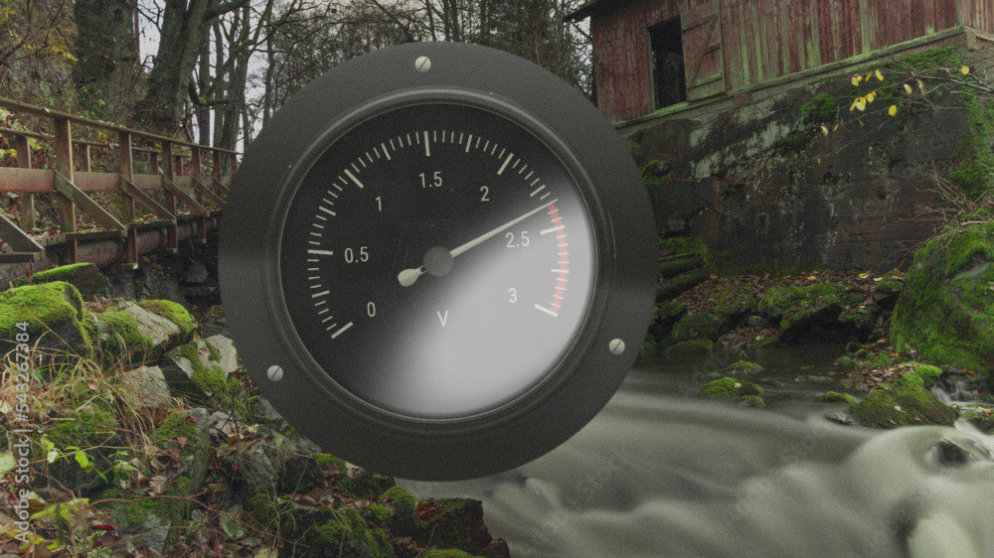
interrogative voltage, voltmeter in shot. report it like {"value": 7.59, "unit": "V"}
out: {"value": 2.35, "unit": "V"}
